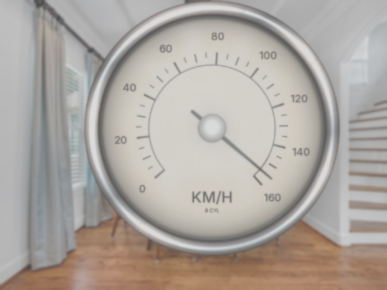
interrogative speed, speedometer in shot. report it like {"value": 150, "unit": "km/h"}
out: {"value": 155, "unit": "km/h"}
